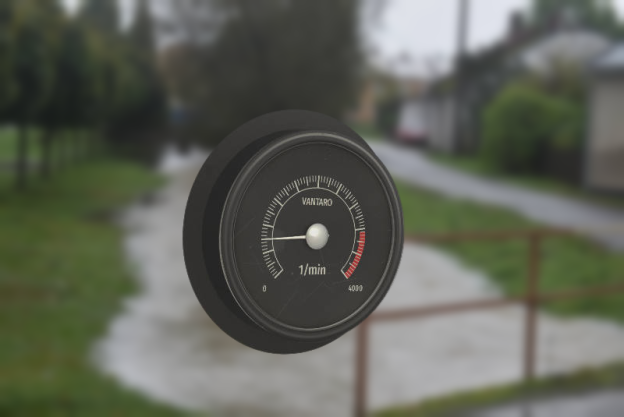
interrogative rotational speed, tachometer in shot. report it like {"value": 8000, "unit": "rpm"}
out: {"value": 600, "unit": "rpm"}
